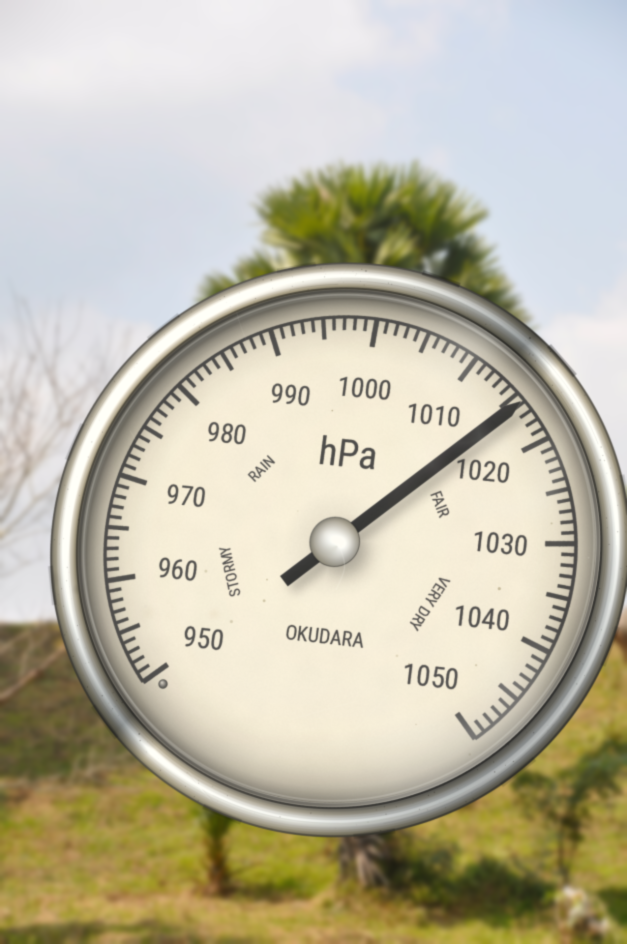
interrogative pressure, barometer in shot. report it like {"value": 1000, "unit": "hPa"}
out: {"value": 1016, "unit": "hPa"}
